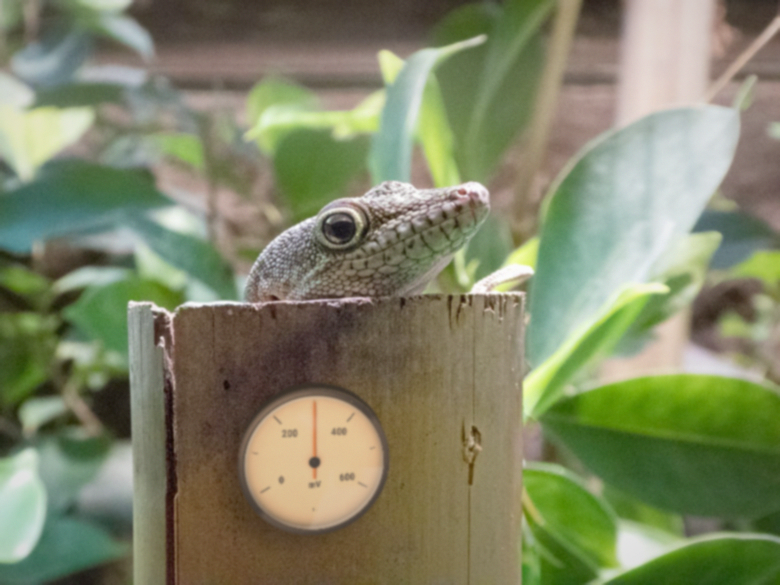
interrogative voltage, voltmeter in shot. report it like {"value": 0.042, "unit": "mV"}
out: {"value": 300, "unit": "mV"}
